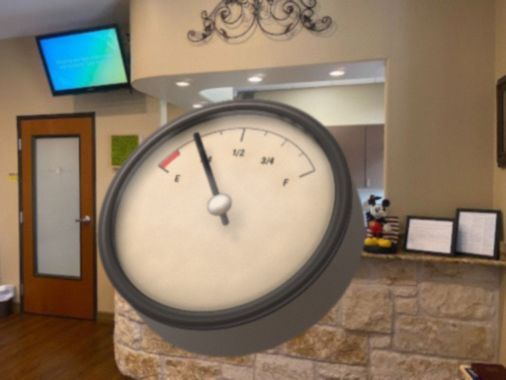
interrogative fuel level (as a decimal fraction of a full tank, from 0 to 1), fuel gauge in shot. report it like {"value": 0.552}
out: {"value": 0.25}
